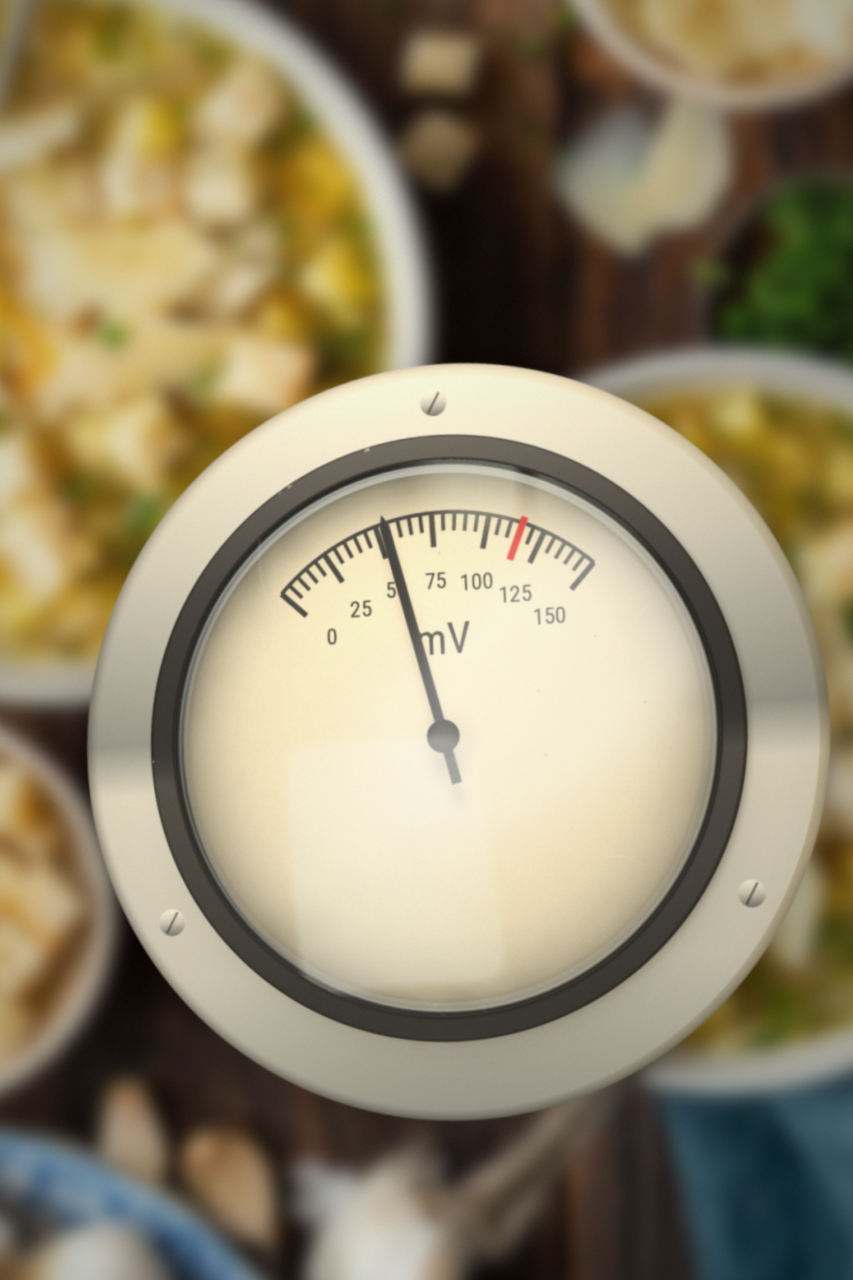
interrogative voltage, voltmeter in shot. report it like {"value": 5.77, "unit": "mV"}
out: {"value": 55, "unit": "mV"}
